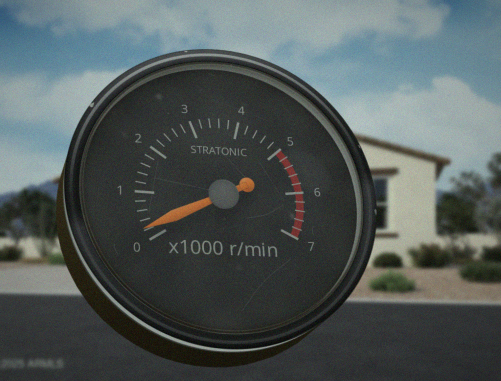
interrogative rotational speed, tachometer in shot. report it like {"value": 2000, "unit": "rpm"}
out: {"value": 200, "unit": "rpm"}
